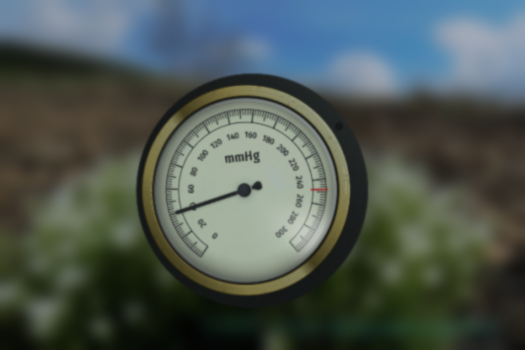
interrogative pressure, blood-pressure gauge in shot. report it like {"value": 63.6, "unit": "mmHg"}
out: {"value": 40, "unit": "mmHg"}
